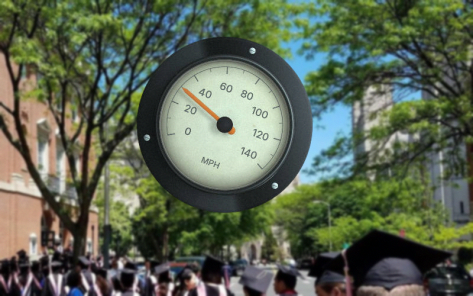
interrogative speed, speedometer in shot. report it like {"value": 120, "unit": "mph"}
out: {"value": 30, "unit": "mph"}
